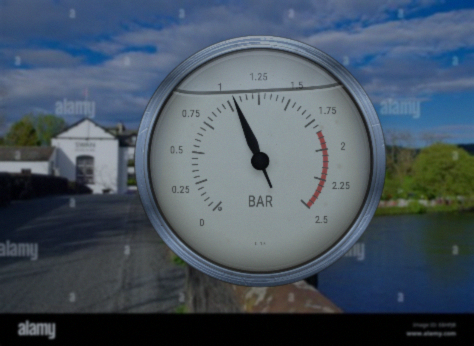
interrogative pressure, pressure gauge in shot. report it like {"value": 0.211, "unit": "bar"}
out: {"value": 1.05, "unit": "bar"}
